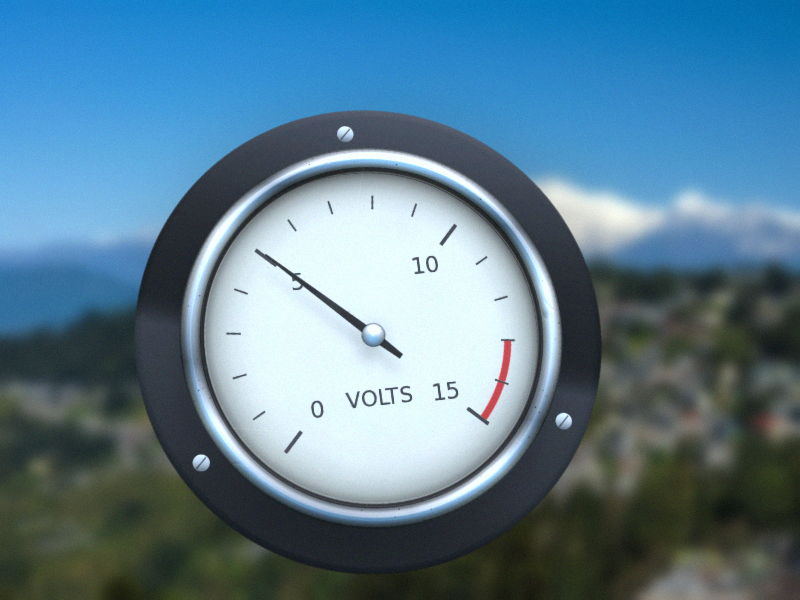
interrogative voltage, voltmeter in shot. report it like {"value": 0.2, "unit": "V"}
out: {"value": 5, "unit": "V"}
